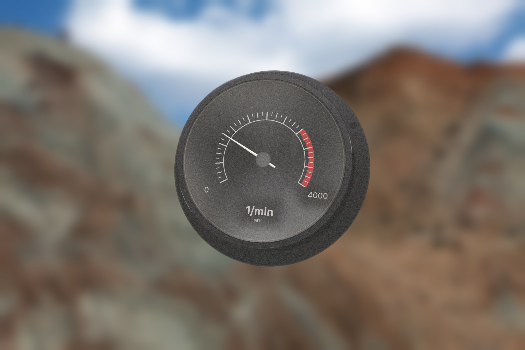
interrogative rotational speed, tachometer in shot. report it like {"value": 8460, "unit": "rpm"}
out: {"value": 1000, "unit": "rpm"}
